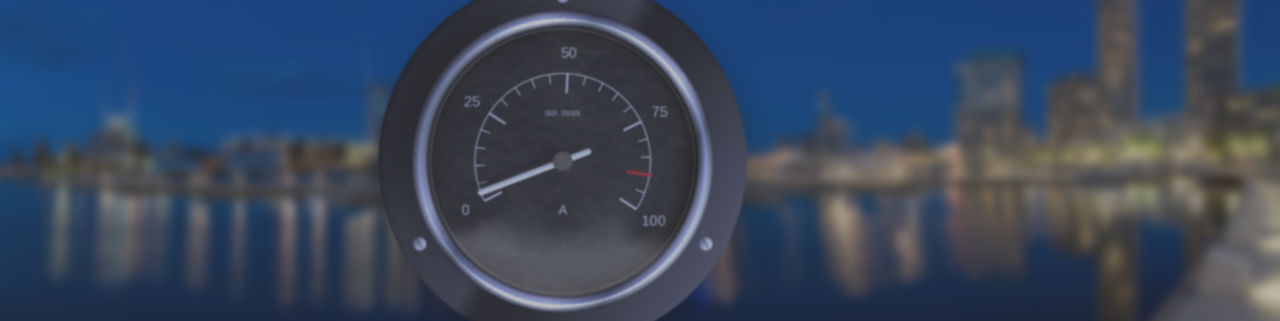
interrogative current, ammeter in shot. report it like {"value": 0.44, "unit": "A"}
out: {"value": 2.5, "unit": "A"}
